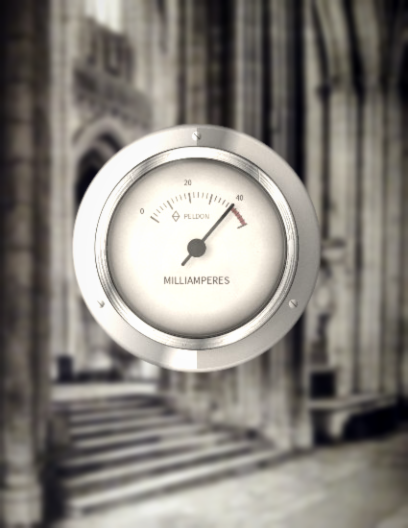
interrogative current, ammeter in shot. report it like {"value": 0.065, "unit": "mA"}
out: {"value": 40, "unit": "mA"}
